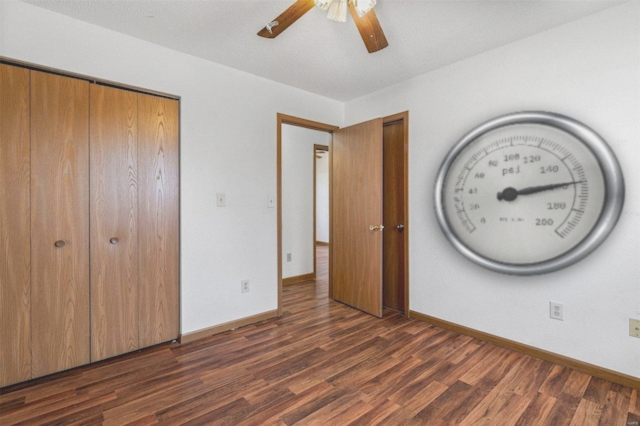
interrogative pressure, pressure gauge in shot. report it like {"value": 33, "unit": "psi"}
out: {"value": 160, "unit": "psi"}
